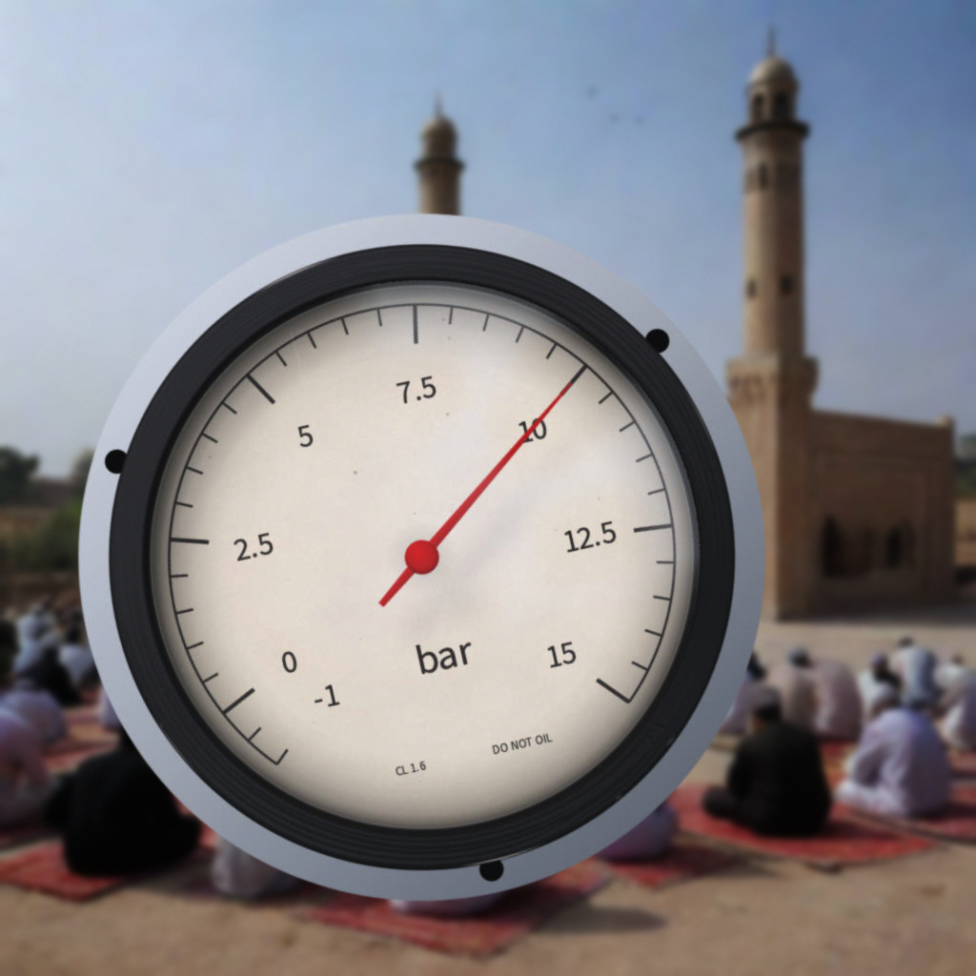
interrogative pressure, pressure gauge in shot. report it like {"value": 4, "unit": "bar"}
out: {"value": 10, "unit": "bar"}
